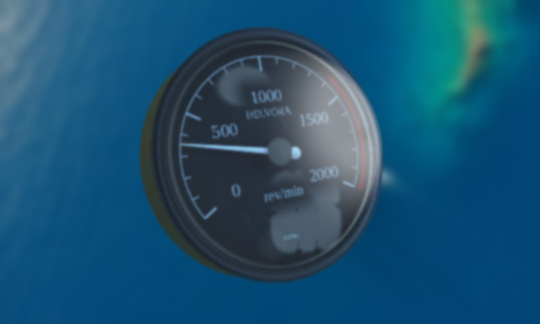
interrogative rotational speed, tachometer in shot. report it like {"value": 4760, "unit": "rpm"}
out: {"value": 350, "unit": "rpm"}
